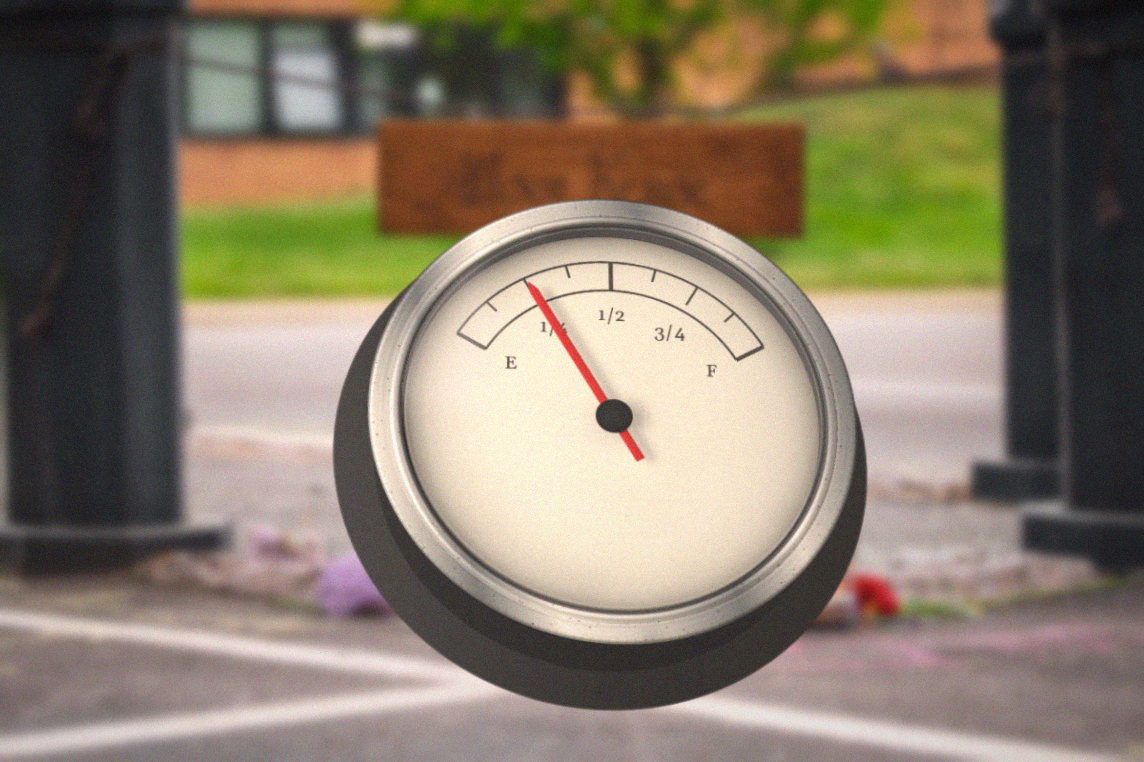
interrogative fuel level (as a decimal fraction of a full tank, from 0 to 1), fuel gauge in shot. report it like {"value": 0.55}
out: {"value": 0.25}
